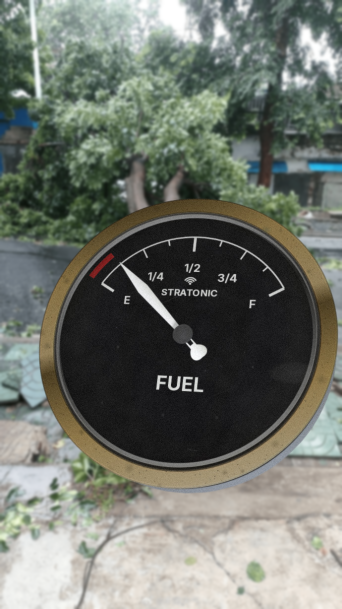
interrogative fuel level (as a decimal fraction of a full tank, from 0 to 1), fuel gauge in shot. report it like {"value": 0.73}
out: {"value": 0.125}
